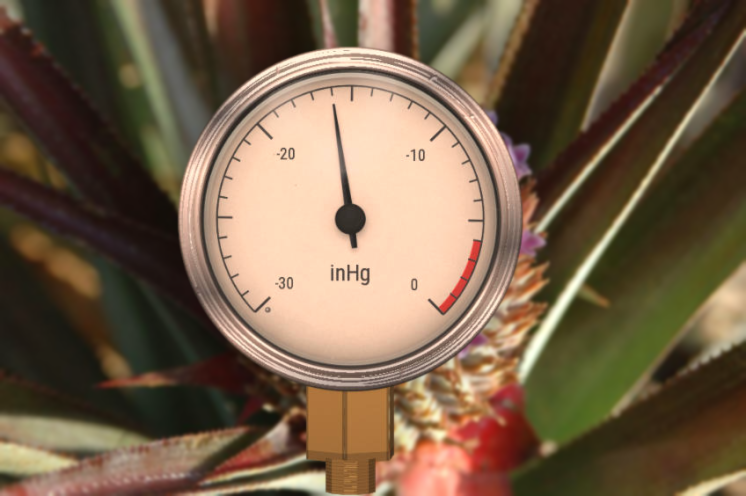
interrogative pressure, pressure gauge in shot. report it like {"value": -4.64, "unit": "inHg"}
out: {"value": -16, "unit": "inHg"}
